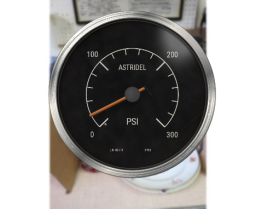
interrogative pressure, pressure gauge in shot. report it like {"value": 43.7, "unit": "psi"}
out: {"value": 20, "unit": "psi"}
